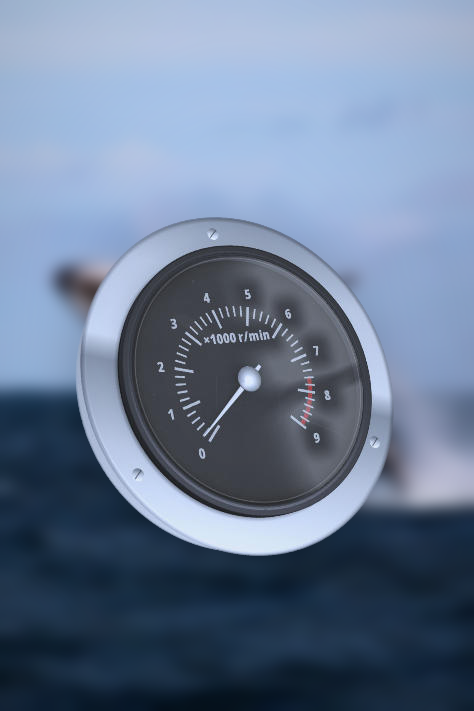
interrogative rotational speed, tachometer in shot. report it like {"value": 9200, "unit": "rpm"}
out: {"value": 200, "unit": "rpm"}
